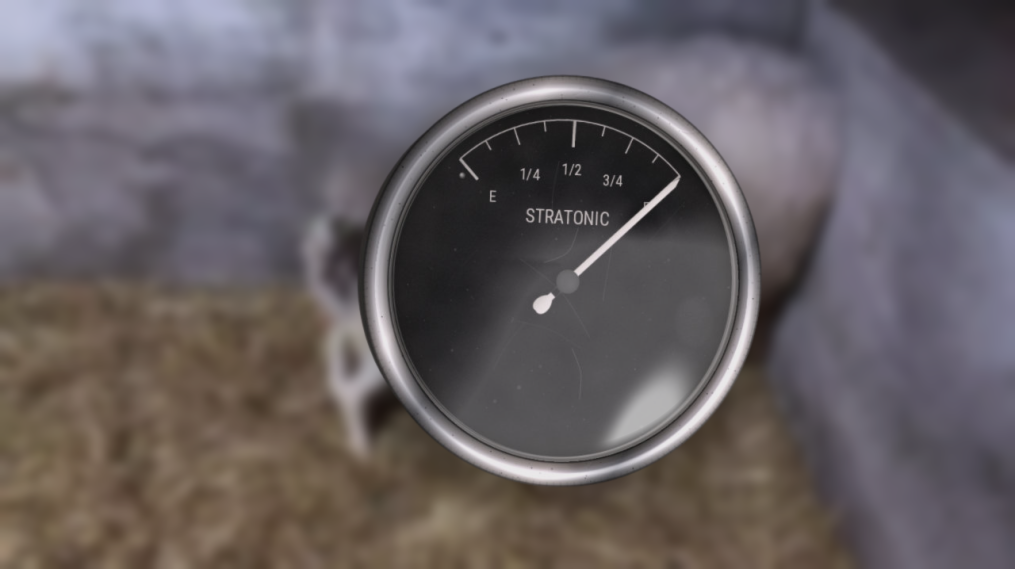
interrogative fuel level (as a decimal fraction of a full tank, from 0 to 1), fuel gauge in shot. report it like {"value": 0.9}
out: {"value": 1}
